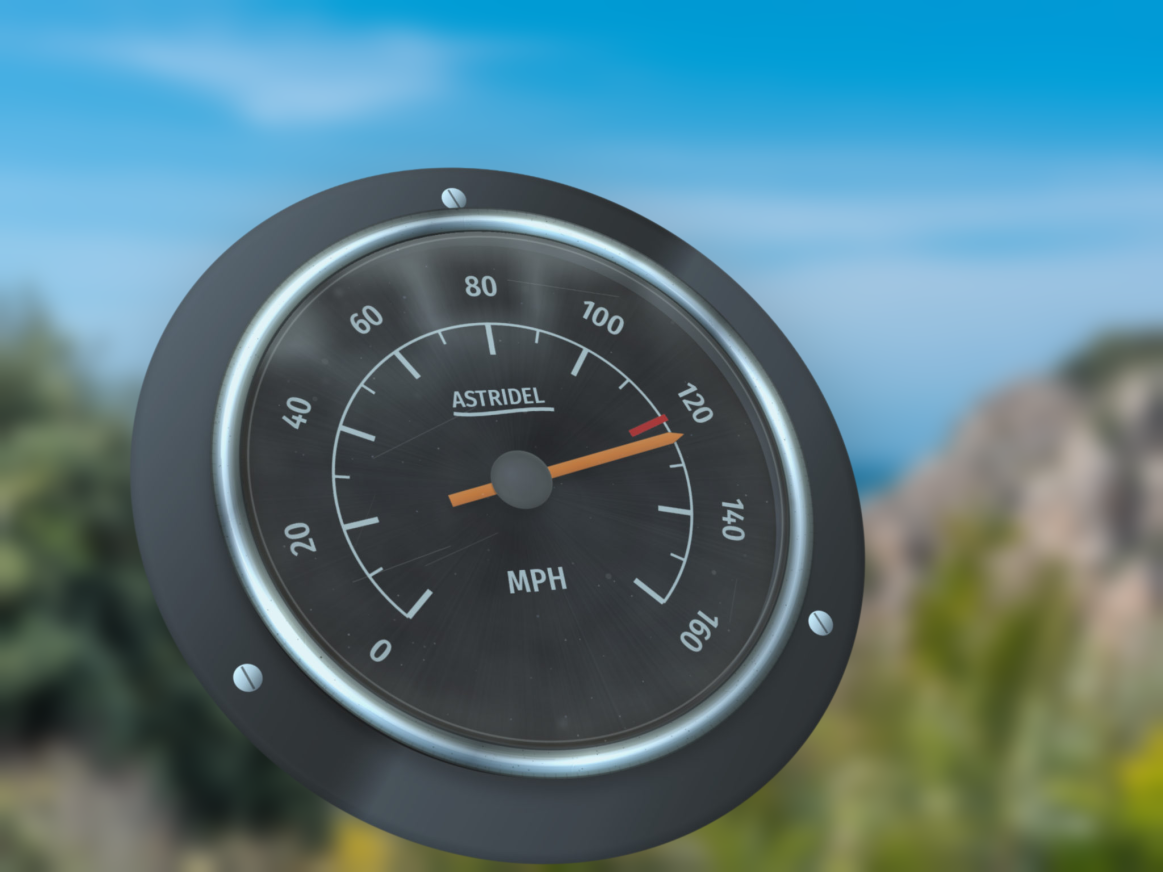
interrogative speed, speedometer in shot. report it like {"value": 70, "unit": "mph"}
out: {"value": 125, "unit": "mph"}
